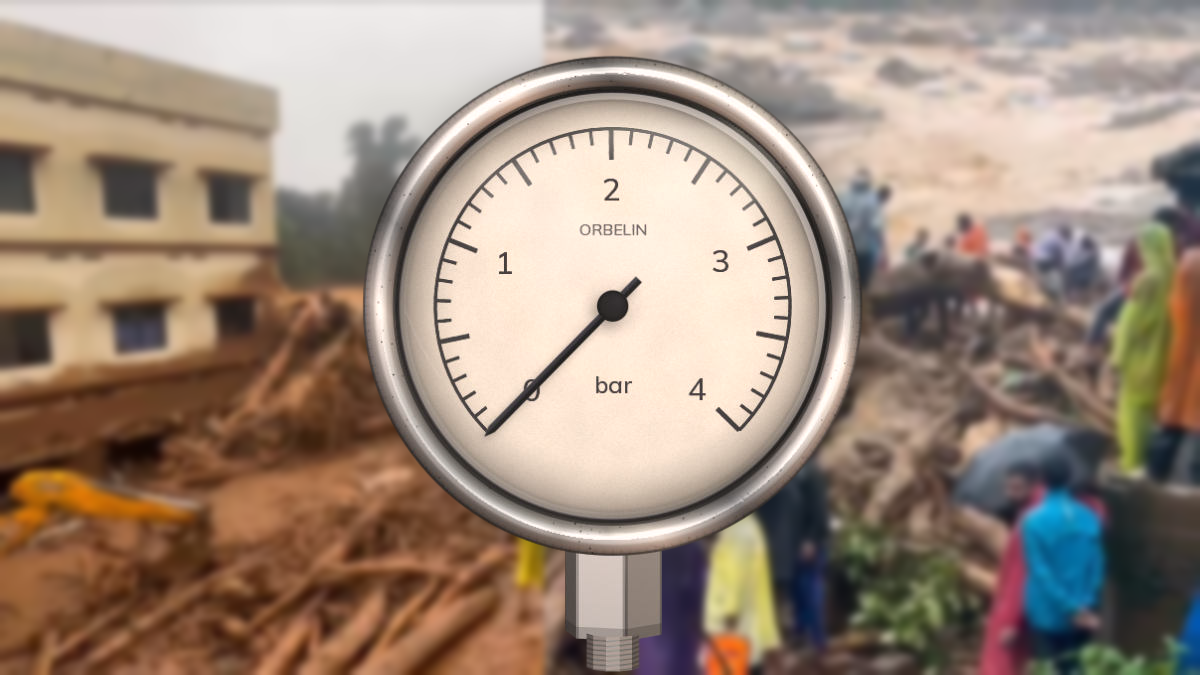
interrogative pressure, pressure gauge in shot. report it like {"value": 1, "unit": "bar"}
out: {"value": 0, "unit": "bar"}
